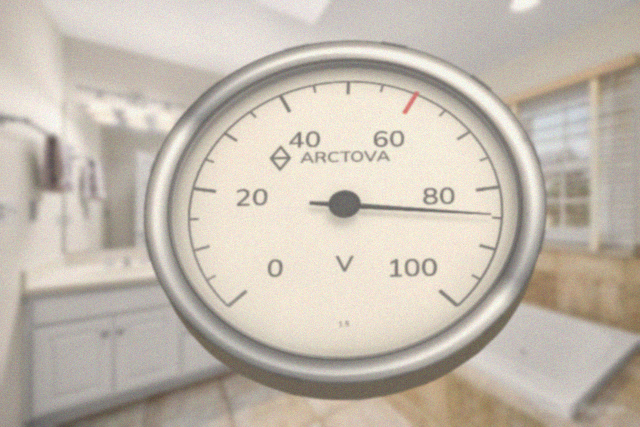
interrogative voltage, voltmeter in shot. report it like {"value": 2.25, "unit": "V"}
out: {"value": 85, "unit": "V"}
